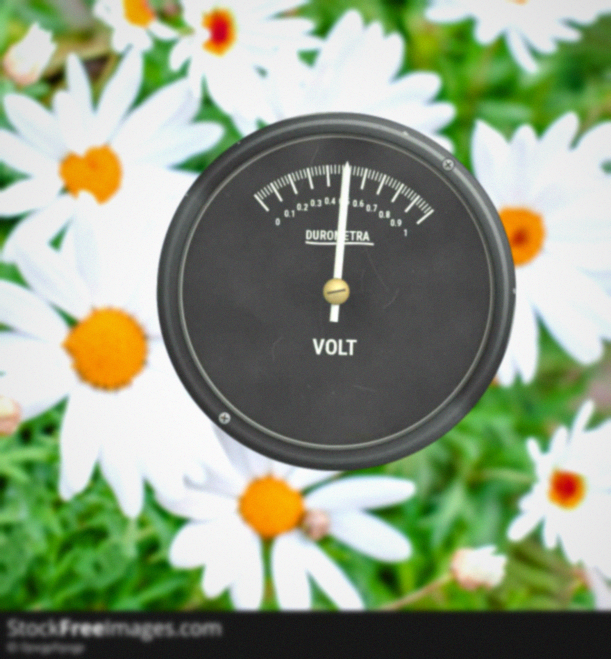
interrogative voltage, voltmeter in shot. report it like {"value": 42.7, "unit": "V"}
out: {"value": 0.5, "unit": "V"}
